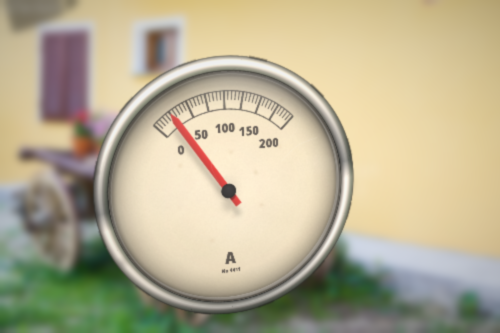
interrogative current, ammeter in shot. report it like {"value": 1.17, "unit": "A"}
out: {"value": 25, "unit": "A"}
